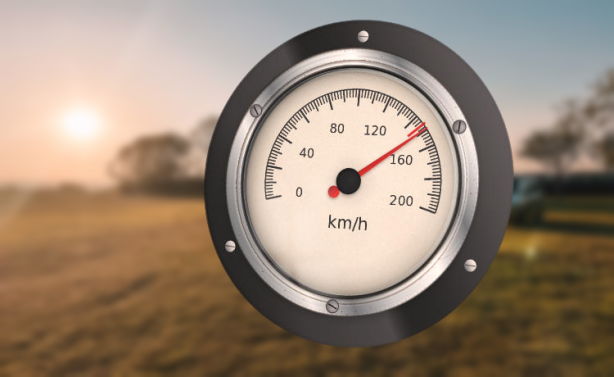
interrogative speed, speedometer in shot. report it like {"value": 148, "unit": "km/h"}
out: {"value": 150, "unit": "km/h"}
